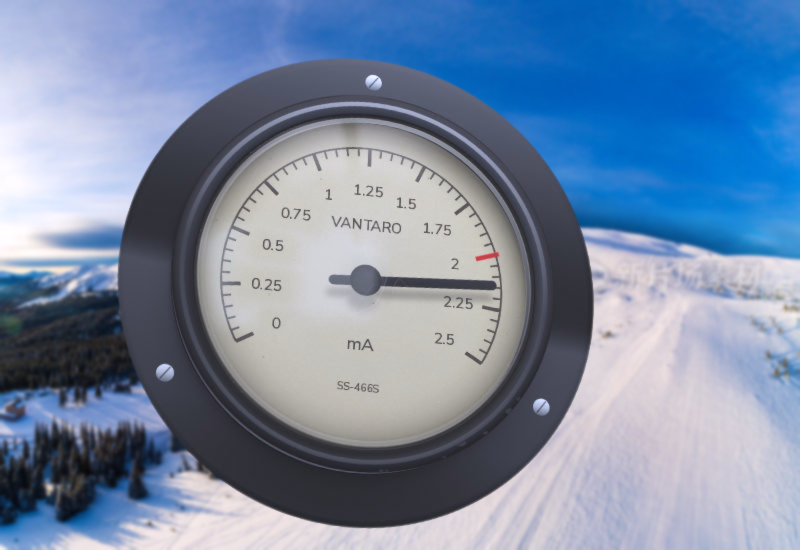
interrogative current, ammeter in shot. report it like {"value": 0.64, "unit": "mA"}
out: {"value": 2.15, "unit": "mA"}
